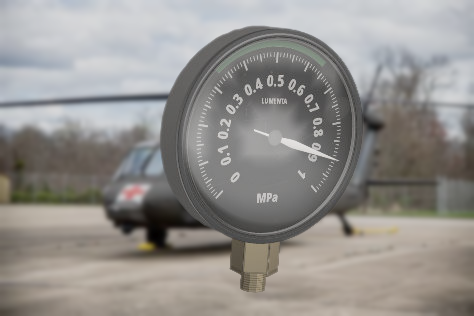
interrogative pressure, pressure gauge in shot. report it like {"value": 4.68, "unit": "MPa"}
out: {"value": 0.9, "unit": "MPa"}
